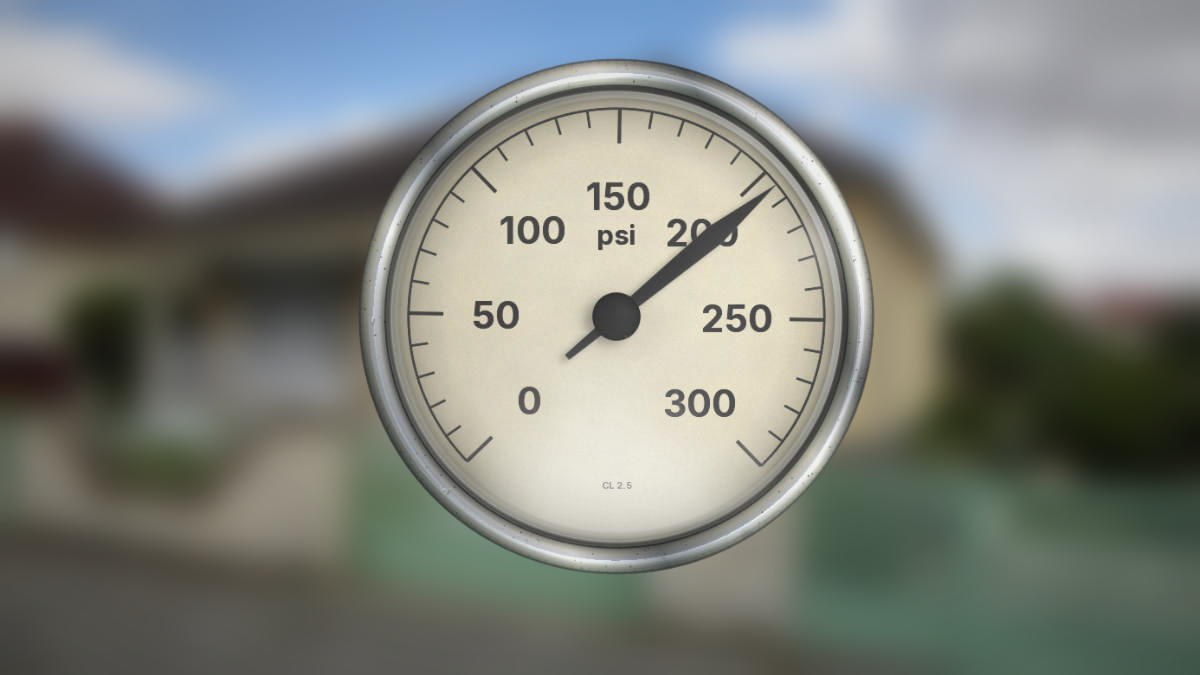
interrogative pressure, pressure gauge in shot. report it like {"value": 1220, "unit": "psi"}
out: {"value": 205, "unit": "psi"}
